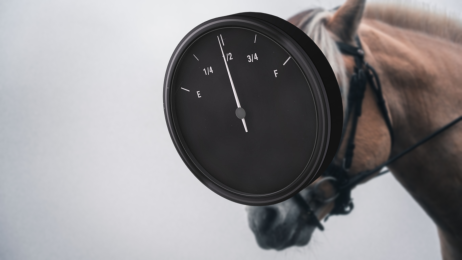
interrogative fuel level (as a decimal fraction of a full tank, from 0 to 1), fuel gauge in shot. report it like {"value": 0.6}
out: {"value": 0.5}
